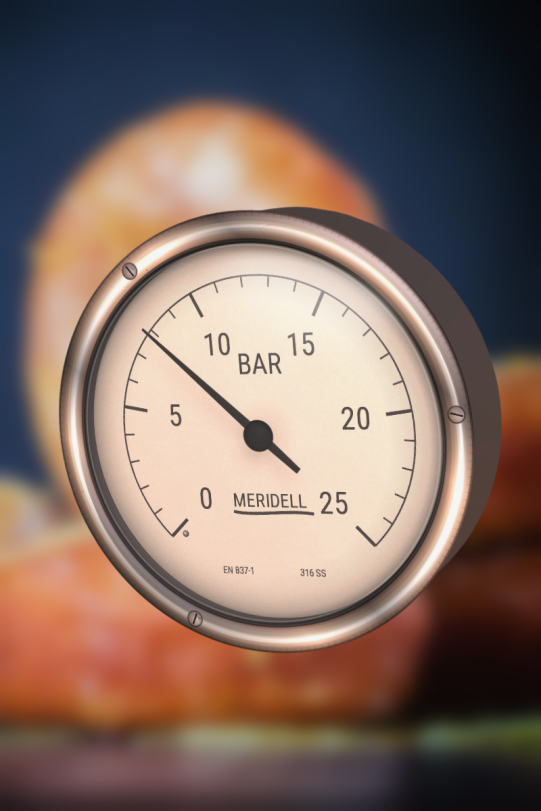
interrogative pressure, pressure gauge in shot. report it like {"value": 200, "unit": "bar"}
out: {"value": 8, "unit": "bar"}
